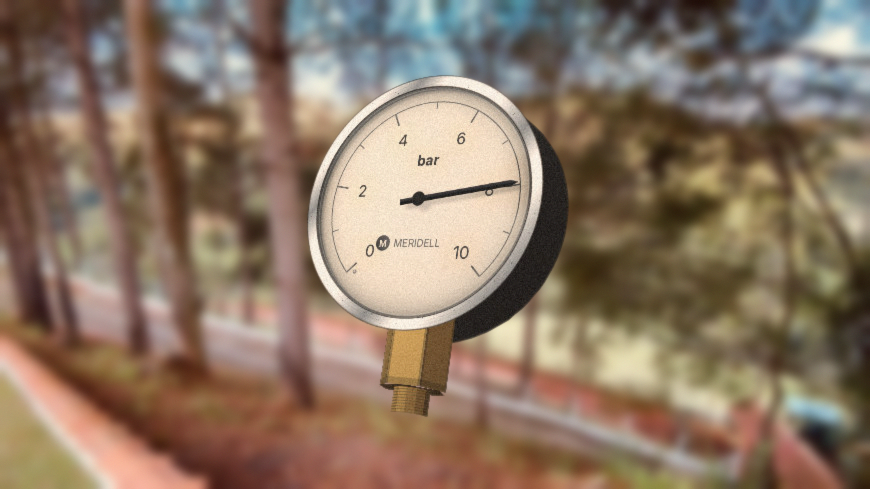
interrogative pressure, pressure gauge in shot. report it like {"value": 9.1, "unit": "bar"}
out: {"value": 8, "unit": "bar"}
